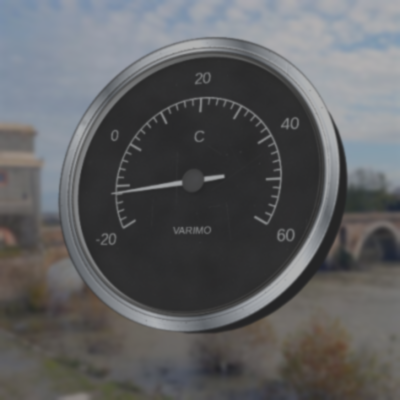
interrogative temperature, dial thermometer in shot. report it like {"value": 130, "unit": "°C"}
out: {"value": -12, "unit": "°C"}
